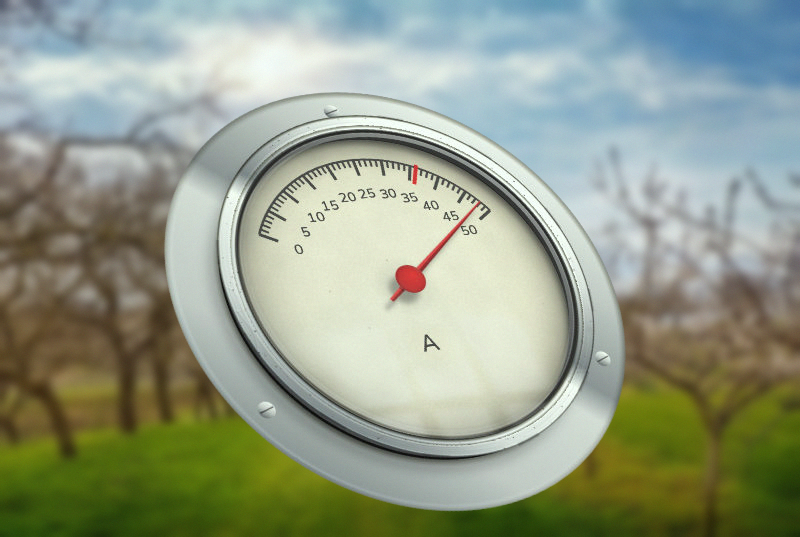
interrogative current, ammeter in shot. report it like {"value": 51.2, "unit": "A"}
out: {"value": 48, "unit": "A"}
